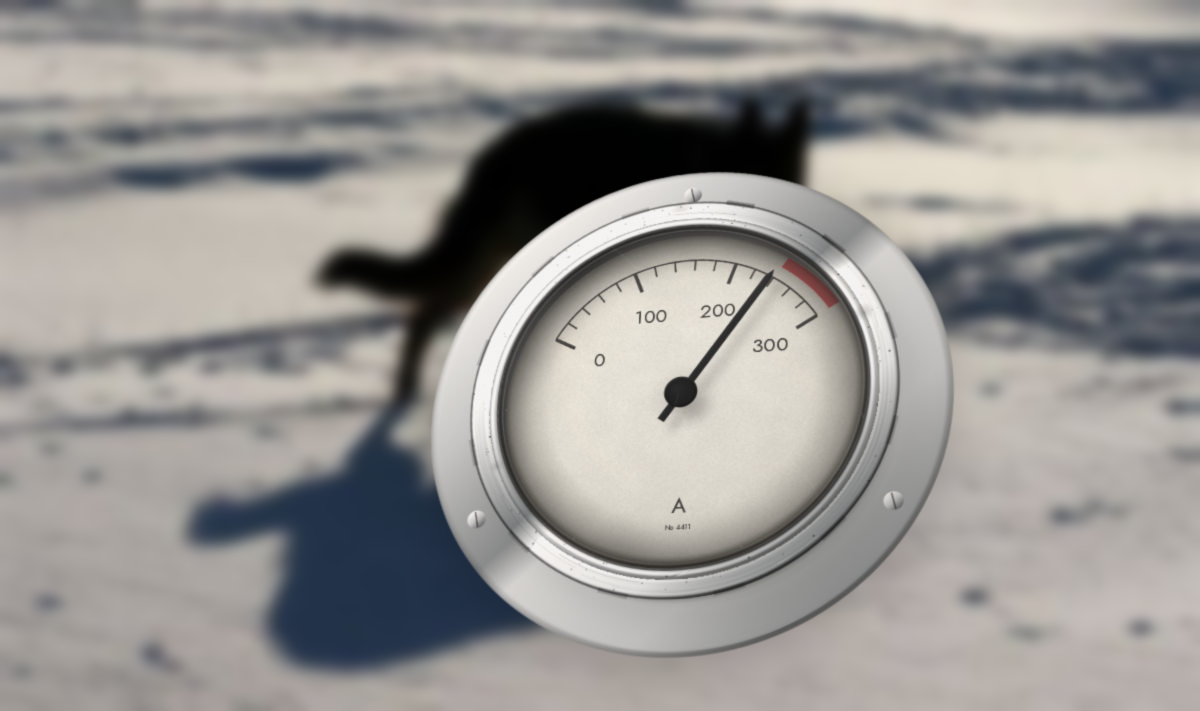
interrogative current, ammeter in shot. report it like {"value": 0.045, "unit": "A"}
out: {"value": 240, "unit": "A"}
